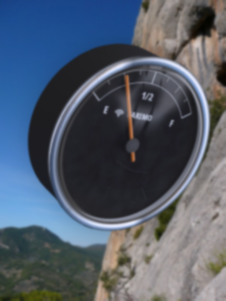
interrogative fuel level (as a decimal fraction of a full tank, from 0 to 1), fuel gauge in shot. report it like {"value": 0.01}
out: {"value": 0.25}
